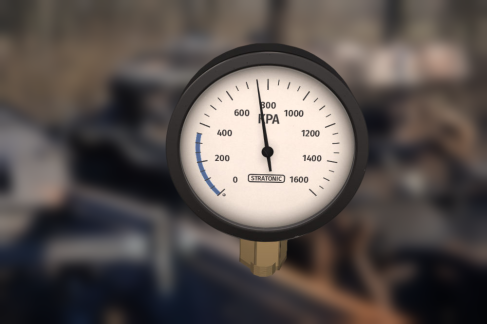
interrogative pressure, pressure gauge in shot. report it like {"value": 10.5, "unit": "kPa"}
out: {"value": 750, "unit": "kPa"}
